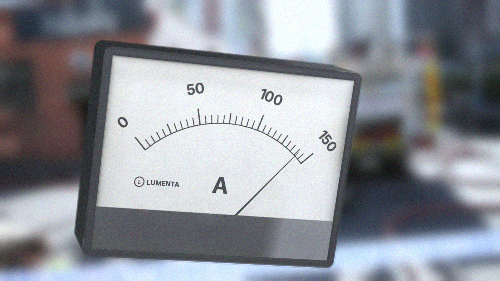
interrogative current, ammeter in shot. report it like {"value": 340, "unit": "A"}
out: {"value": 140, "unit": "A"}
